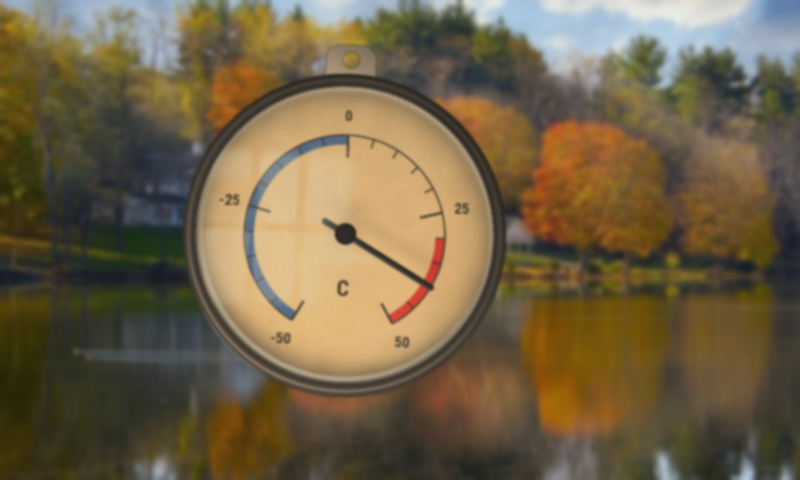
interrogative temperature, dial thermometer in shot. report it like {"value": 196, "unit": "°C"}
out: {"value": 40, "unit": "°C"}
